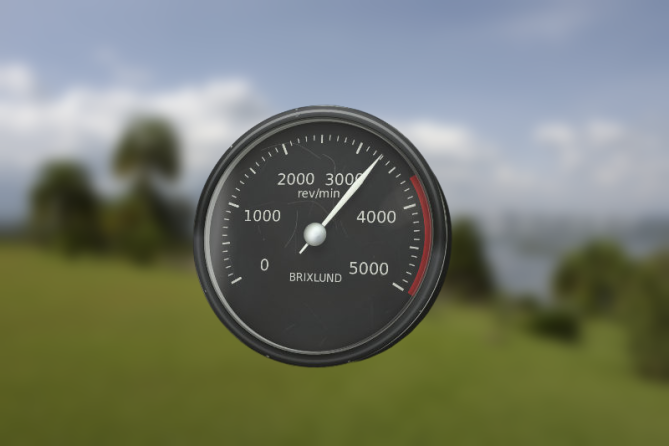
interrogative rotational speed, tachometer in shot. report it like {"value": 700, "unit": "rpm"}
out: {"value": 3300, "unit": "rpm"}
